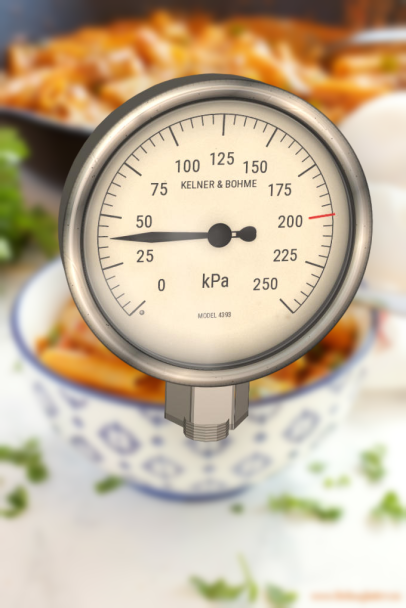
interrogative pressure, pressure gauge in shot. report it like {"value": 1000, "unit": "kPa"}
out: {"value": 40, "unit": "kPa"}
